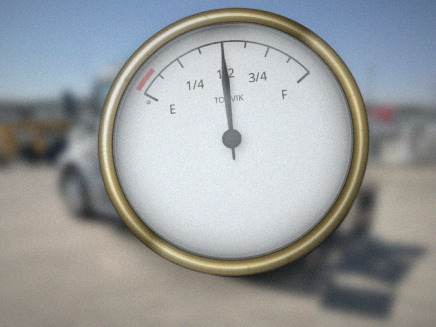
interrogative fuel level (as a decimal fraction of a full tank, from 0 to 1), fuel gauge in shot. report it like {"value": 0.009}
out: {"value": 0.5}
